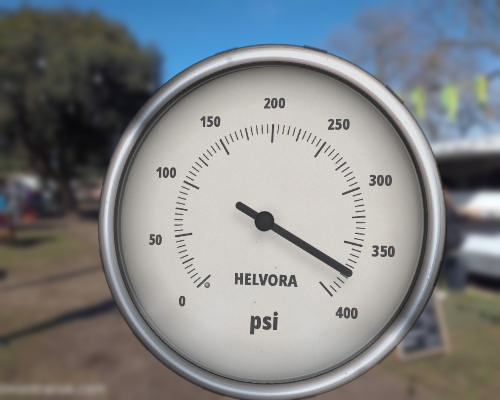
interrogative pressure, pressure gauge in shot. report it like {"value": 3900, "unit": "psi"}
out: {"value": 375, "unit": "psi"}
